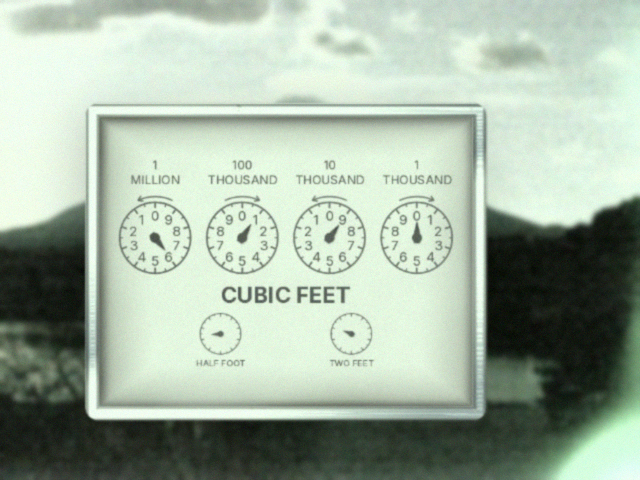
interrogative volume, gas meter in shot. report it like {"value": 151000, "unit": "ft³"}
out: {"value": 609000, "unit": "ft³"}
